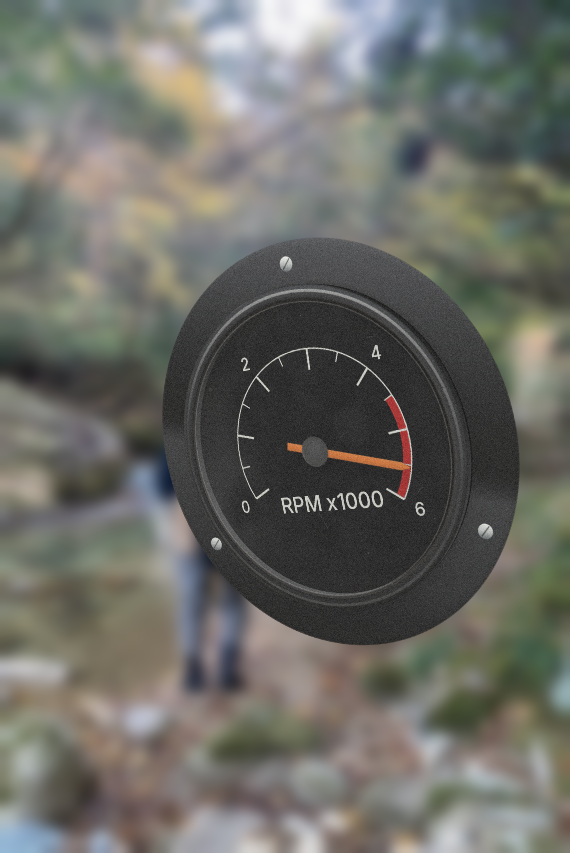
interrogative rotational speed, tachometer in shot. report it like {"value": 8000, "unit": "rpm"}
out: {"value": 5500, "unit": "rpm"}
